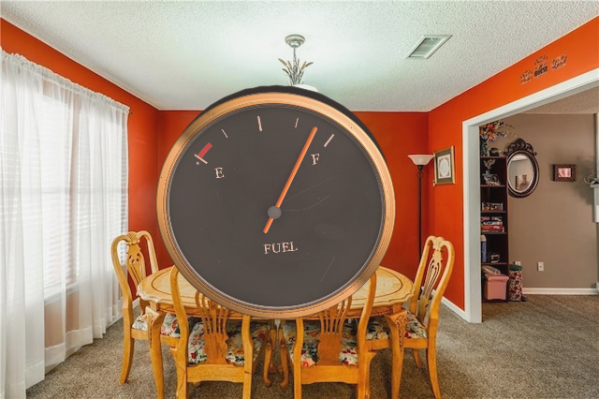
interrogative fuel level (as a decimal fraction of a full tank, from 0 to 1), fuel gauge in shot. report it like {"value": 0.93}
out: {"value": 0.875}
